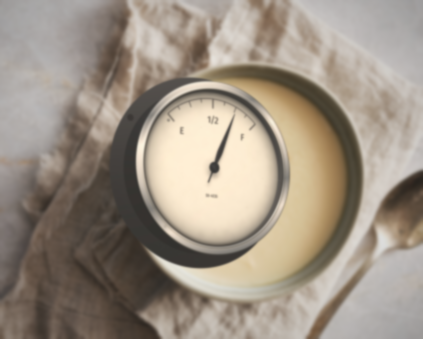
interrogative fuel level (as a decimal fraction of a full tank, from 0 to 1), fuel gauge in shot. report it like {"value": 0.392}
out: {"value": 0.75}
